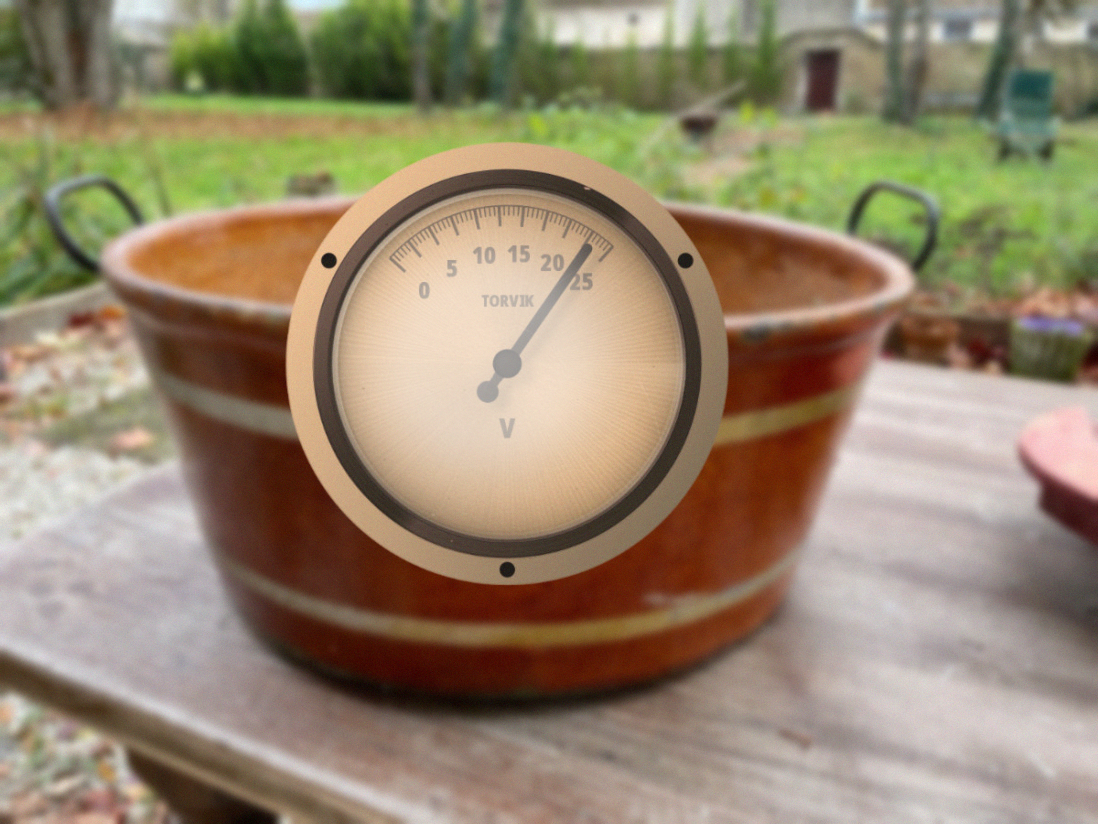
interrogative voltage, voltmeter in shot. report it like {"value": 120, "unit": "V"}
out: {"value": 23, "unit": "V"}
